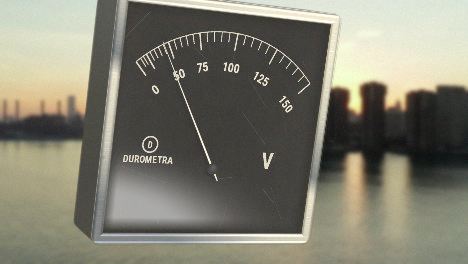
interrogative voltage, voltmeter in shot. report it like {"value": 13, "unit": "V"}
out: {"value": 45, "unit": "V"}
